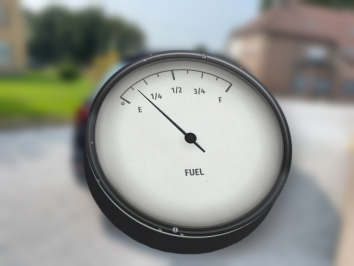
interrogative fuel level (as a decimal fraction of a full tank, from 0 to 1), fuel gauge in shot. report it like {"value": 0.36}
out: {"value": 0.125}
